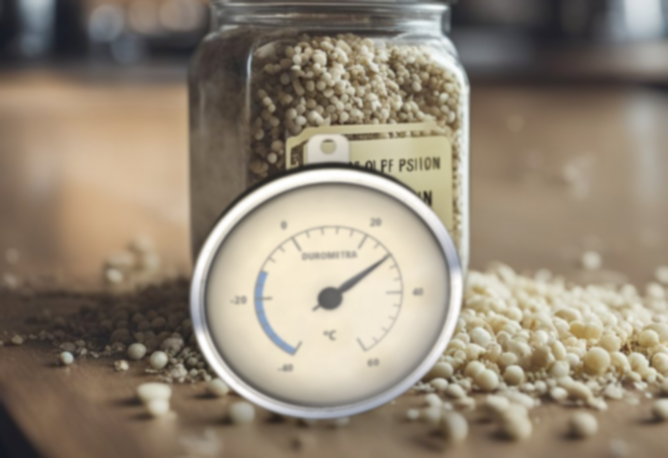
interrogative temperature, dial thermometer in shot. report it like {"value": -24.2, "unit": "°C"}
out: {"value": 28, "unit": "°C"}
